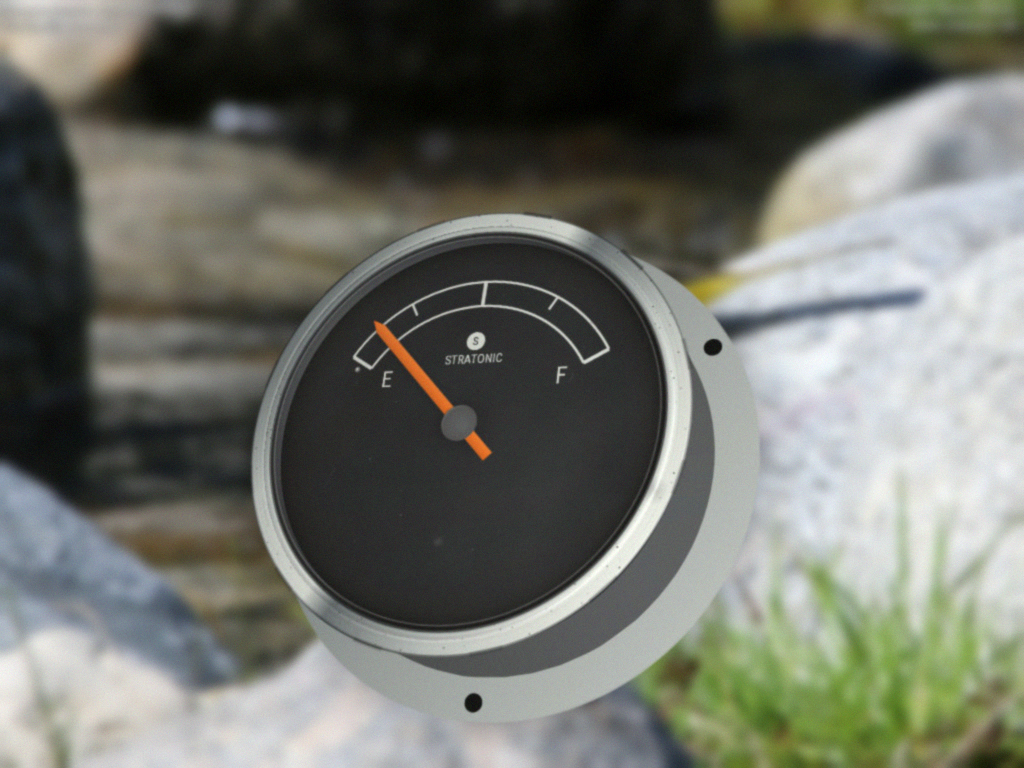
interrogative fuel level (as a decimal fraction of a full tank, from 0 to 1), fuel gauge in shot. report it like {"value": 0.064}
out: {"value": 0.125}
